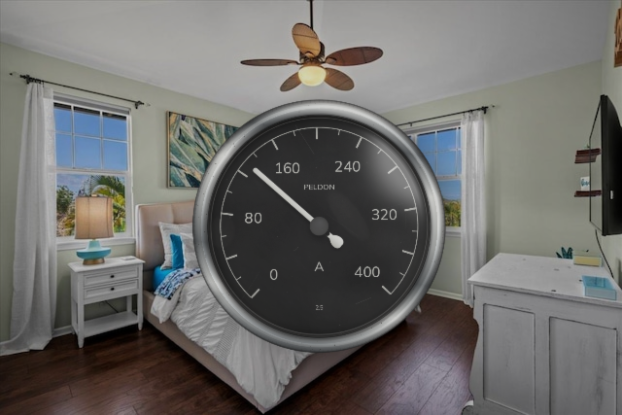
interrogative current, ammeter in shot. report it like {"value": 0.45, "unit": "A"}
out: {"value": 130, "unit": "A"}
